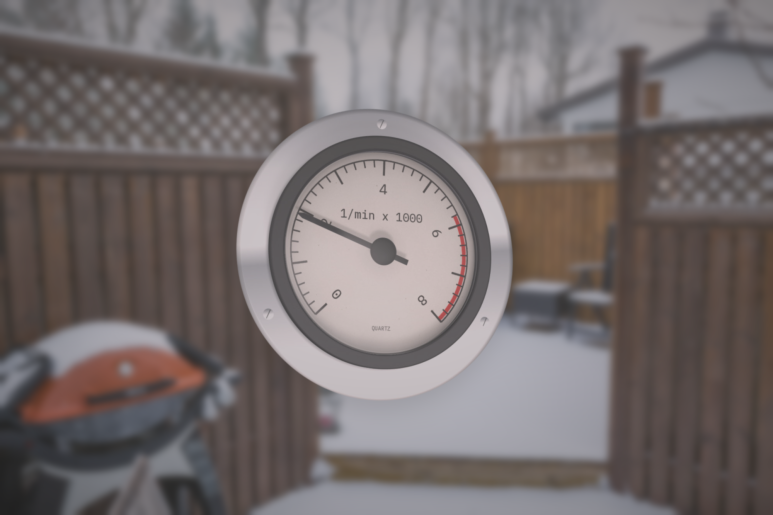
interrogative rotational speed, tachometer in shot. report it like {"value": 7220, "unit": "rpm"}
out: {"value": 1900, "unit": "rpm"}
